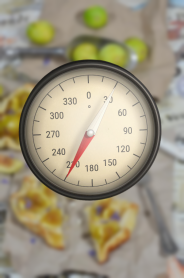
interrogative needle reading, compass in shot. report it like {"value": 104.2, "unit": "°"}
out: {"value": 210, "unit": "°"}
